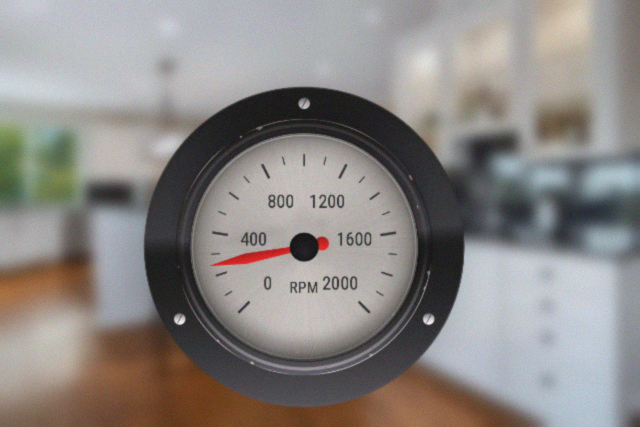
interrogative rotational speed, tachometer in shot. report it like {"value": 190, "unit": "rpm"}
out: {"value": 250, "unit": "rpm"}
